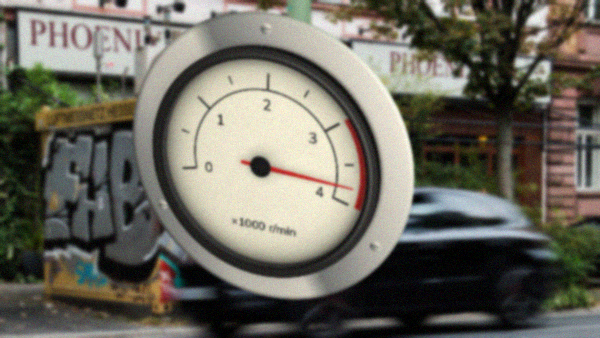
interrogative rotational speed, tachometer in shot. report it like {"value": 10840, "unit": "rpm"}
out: {"value": 3750, "unit": "rpm"}
